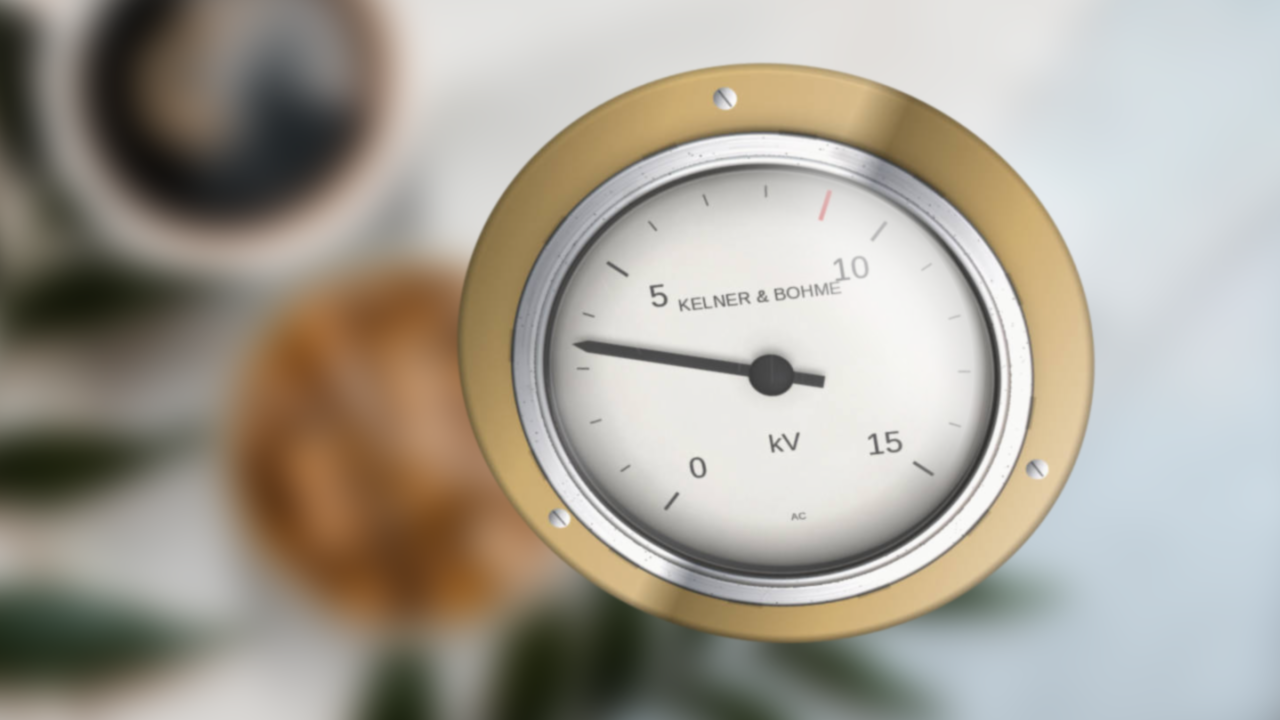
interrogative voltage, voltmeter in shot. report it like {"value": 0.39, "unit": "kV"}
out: {"value": 3.5, "unit": "kV"}
